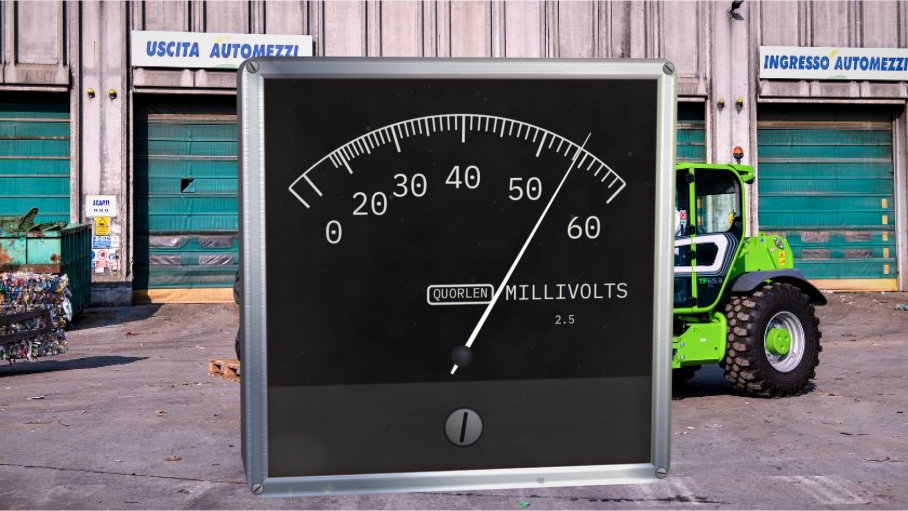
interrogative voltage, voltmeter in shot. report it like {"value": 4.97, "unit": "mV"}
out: {"value": 54, "unit": "mV"}
